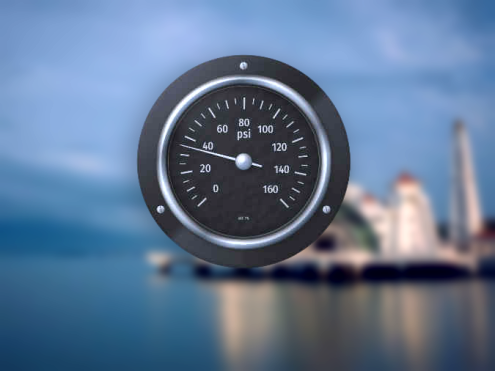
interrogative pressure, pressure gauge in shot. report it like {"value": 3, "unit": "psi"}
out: {"value": 35, "unit": "psi"}
